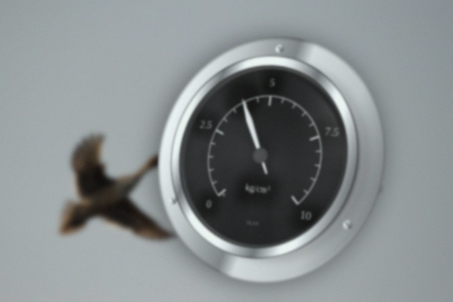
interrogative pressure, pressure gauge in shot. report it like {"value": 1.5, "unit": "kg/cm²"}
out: {"value": 4, "unit": "kg/cm²"}
